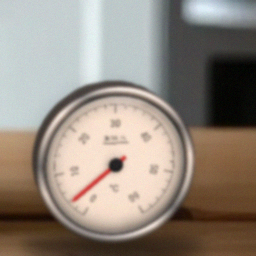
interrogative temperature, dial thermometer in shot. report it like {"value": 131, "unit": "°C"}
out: {"value": 4, "unit": "°C"}
